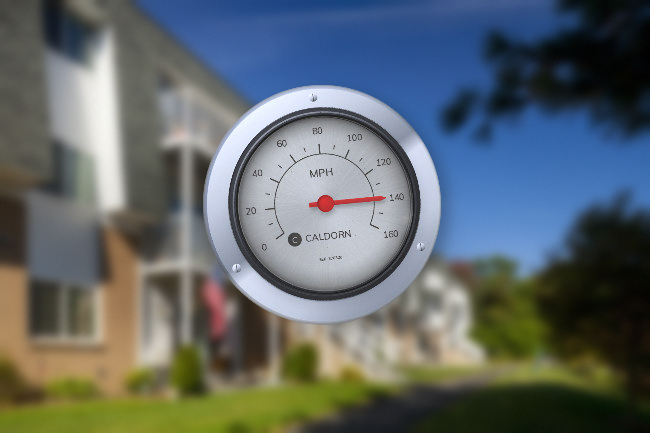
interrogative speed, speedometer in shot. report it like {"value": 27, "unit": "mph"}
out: {"value": 140, "unit": "mph"}
